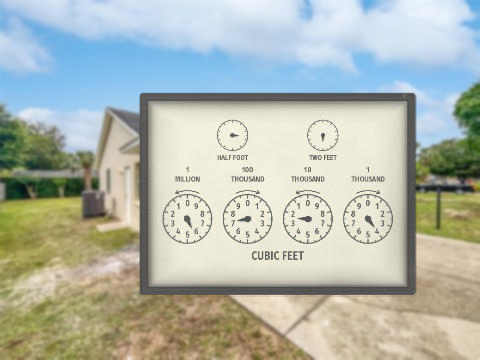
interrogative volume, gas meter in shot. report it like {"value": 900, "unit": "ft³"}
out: {"value": 572400, "unit": "ft³"}
